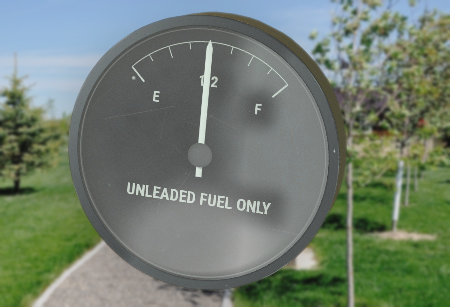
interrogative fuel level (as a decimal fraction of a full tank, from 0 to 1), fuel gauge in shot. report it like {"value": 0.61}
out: {"value": 0.5}
